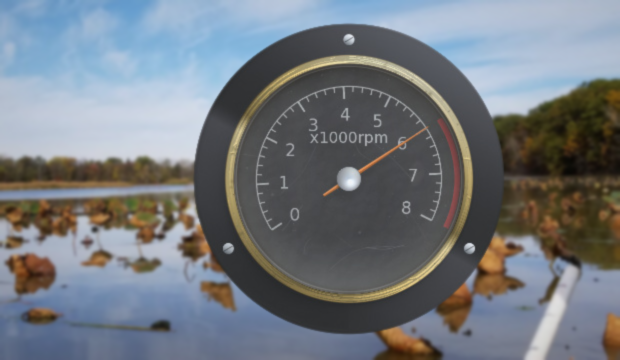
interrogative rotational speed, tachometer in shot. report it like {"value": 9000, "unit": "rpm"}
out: {"value": 6000, "unit": "rpm"}
